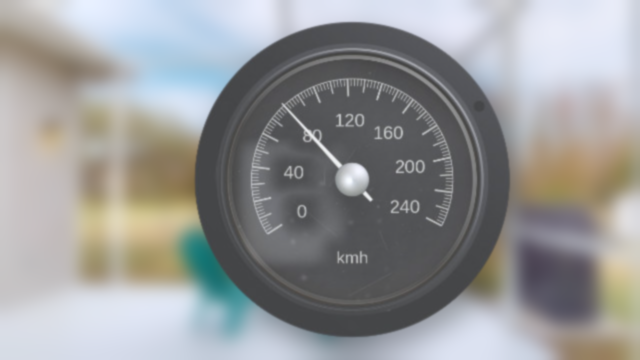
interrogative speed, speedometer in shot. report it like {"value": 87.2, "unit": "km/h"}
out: {"value": 80, "unit": "km/h"}
